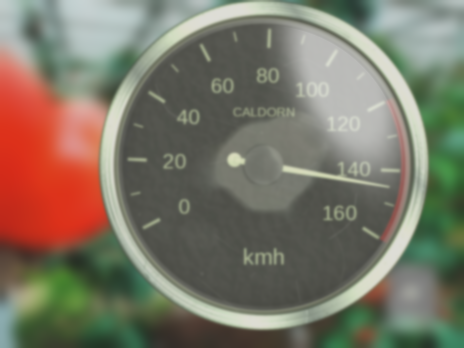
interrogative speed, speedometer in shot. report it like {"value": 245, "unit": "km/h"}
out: {"value": 145, "unit": "km/h"}
